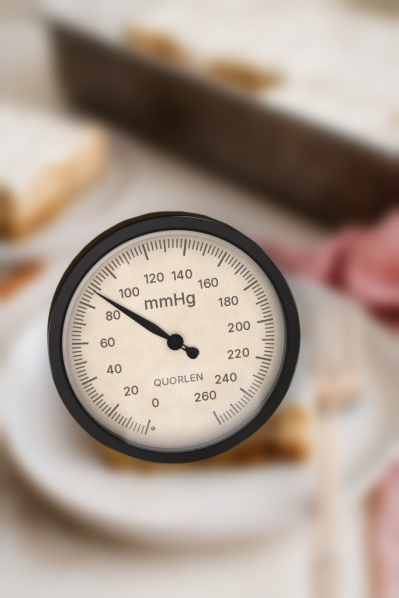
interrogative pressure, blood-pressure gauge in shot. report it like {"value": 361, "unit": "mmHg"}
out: {"value": 88, "unit": "mmHg"}
